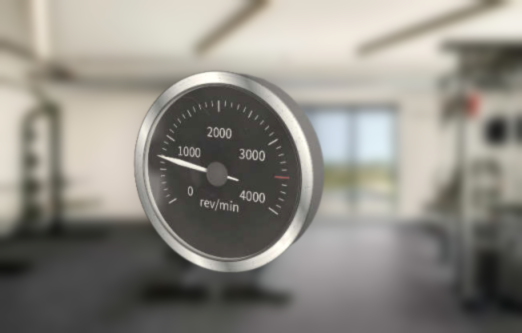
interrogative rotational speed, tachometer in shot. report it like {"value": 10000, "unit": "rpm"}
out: {"value": 700, "unit": "rpm"}
